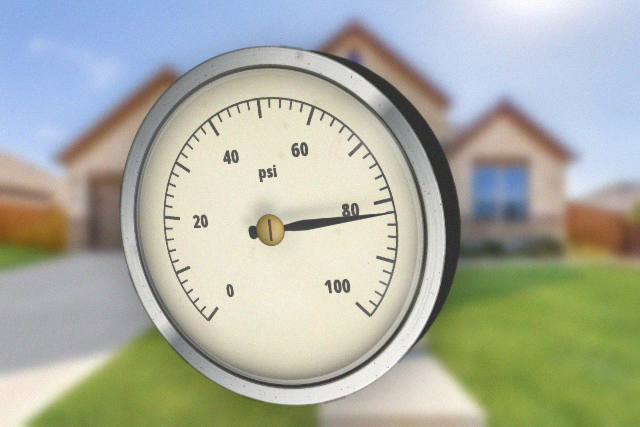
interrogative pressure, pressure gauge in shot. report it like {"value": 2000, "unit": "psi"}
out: {"value": 82, "unit": "psi"}
